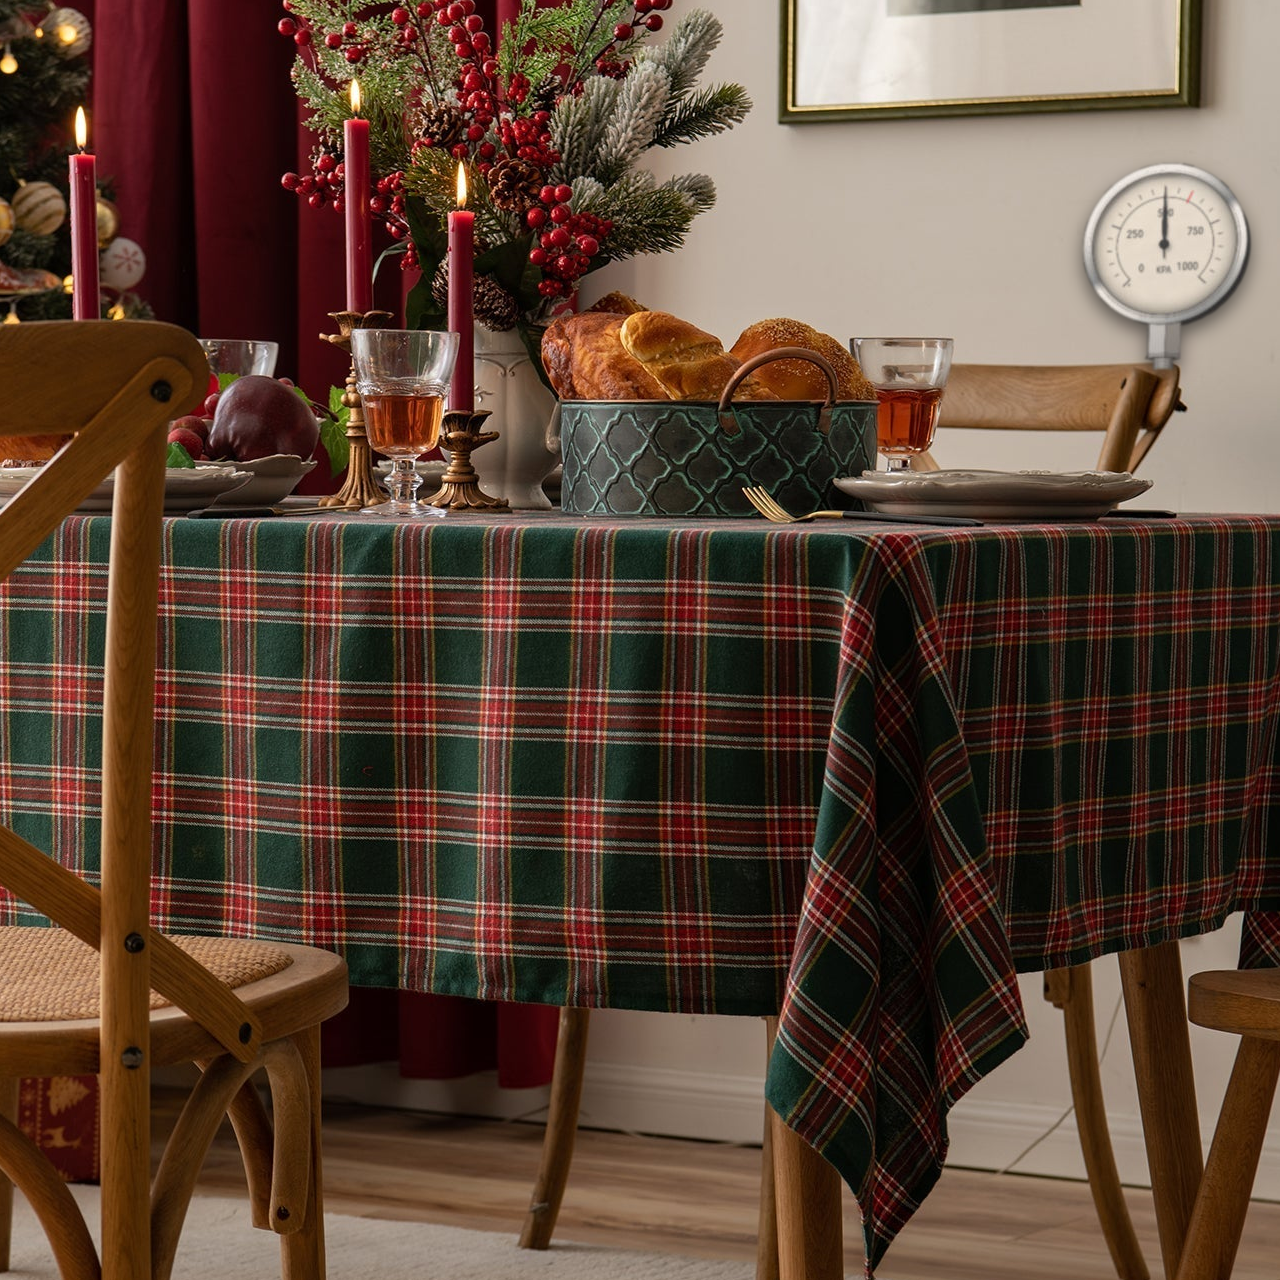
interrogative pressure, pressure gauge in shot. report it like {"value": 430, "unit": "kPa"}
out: {"value": 500, "unit": "kPa"}
